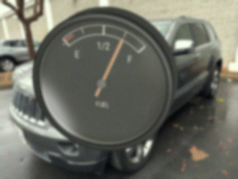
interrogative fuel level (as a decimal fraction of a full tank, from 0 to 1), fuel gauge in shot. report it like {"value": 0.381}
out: {"value": 0.75}
